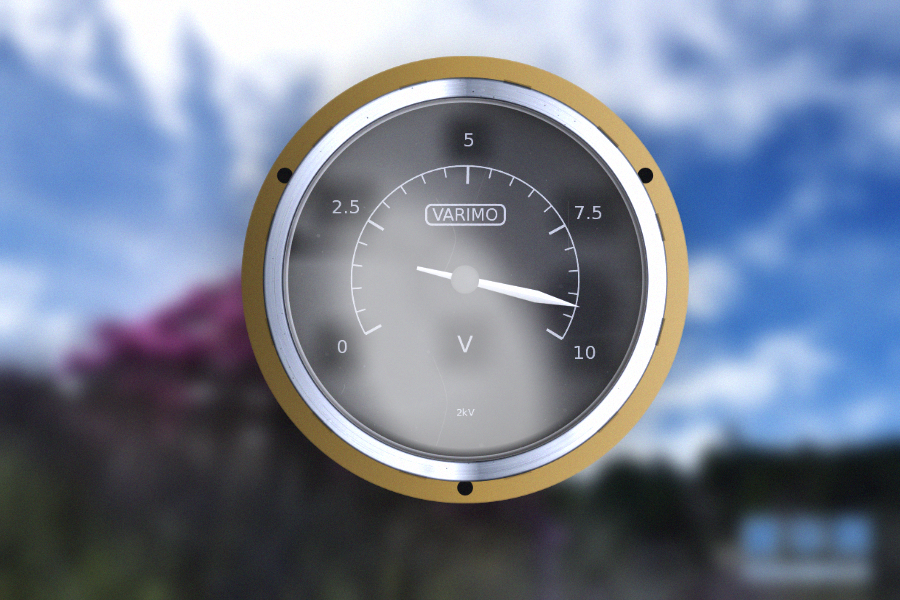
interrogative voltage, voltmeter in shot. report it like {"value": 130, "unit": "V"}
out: {"value": 9.25, "unit": "V"}
